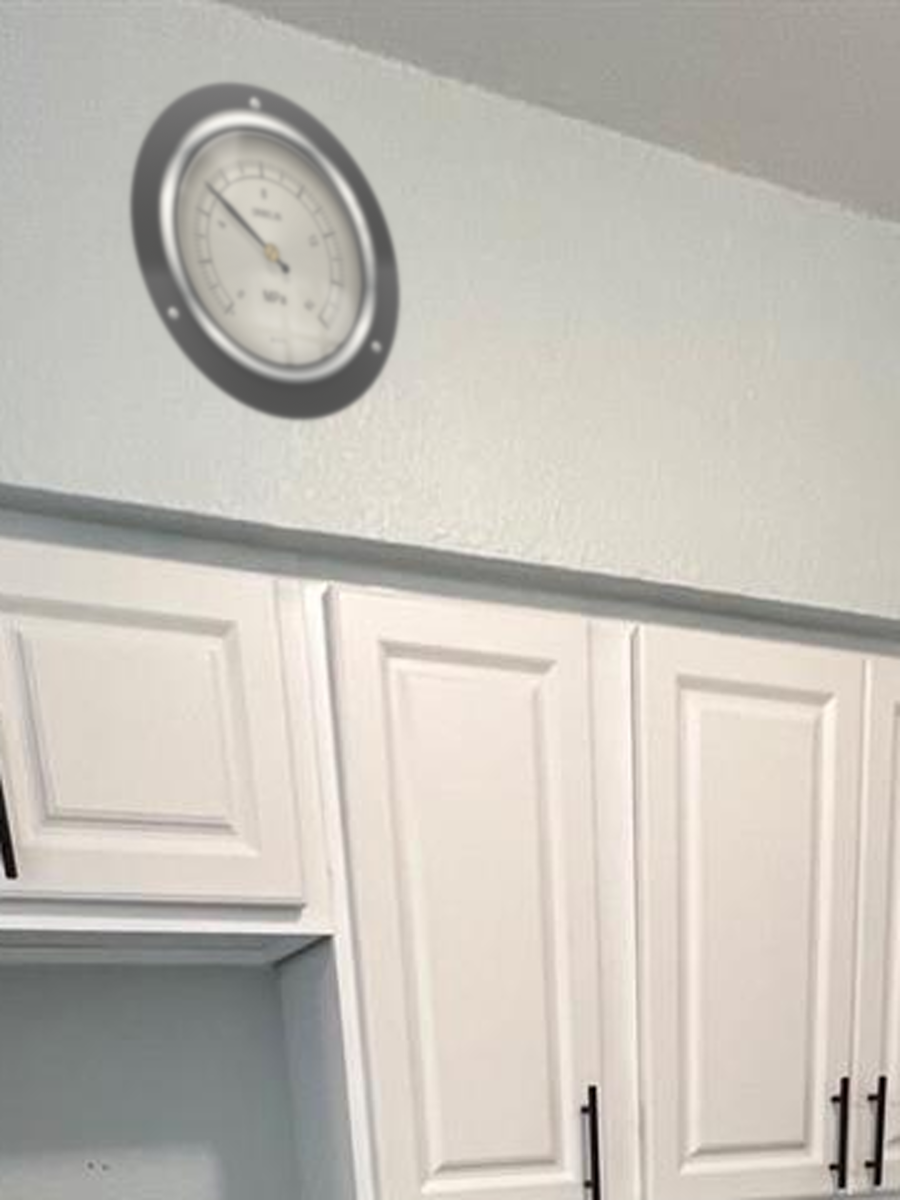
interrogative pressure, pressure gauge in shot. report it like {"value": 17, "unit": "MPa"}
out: {"value": 5, "unit": "MPa"}
